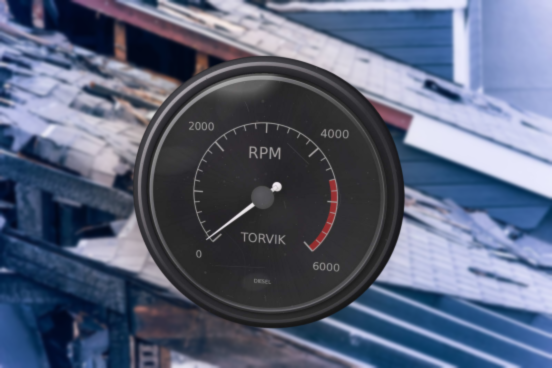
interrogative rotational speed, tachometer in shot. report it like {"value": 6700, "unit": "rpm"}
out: {"value": 100, "unit": "rpm"}
